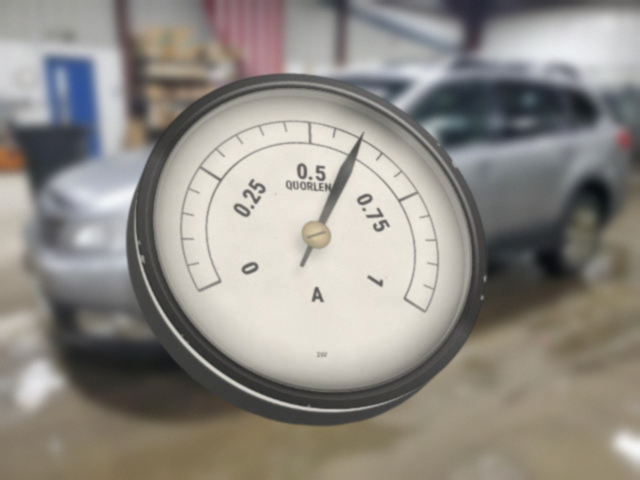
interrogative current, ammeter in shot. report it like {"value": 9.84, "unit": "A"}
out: {"value": 0.6, "unit": "A"}
